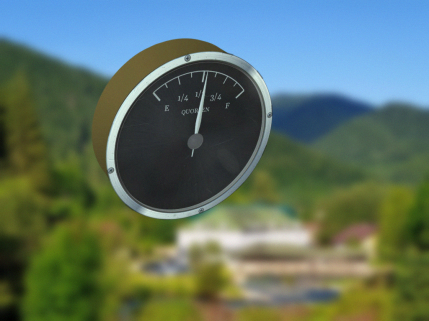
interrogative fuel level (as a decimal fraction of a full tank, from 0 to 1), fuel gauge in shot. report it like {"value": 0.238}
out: {"value": 0.5}
